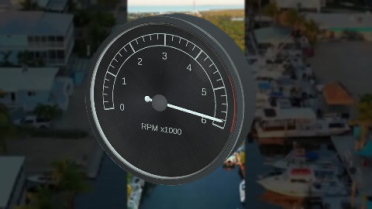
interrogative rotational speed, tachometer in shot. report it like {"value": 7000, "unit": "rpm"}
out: {"value": 5800, "unit": "rpm"}
